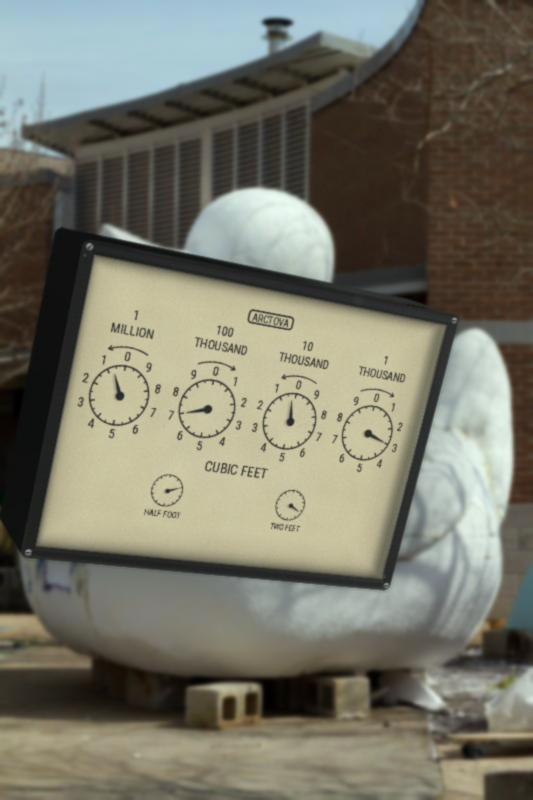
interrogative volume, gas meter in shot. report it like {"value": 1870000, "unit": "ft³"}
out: {"value": 70300, "unit": "ft³"}
